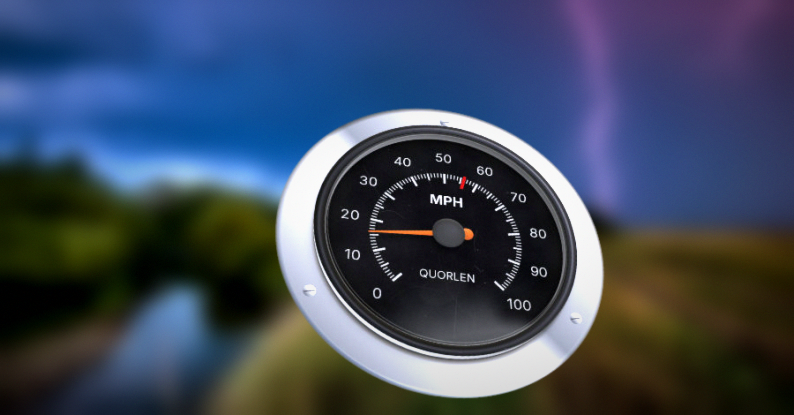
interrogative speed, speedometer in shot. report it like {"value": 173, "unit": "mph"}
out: {"value": 15, "unit": "mph"}
